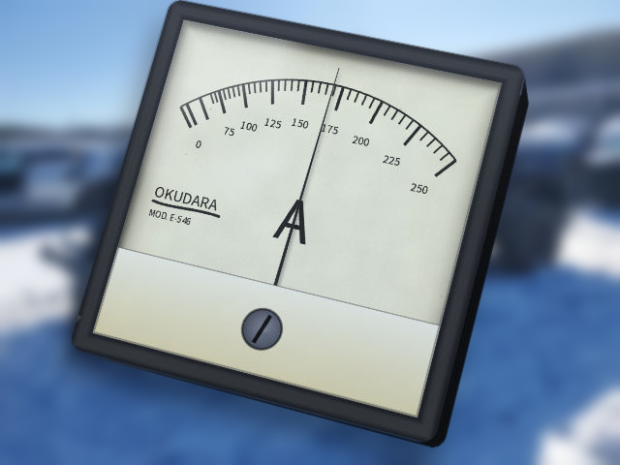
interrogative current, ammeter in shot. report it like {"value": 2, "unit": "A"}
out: {"value": 170, "unit": "A"}
